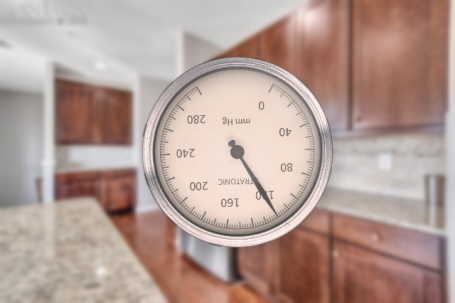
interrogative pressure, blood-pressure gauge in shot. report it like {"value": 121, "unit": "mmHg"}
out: {"value": 120, "unit": "mmHg"}
